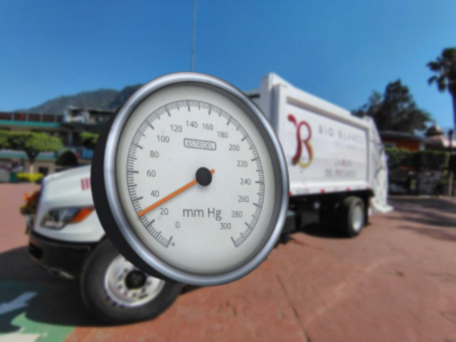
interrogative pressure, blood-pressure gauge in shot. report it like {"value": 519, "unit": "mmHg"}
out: {"value": 30, "unit": "mmHg"}
